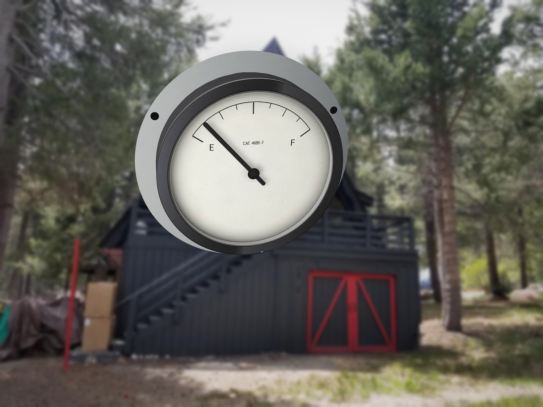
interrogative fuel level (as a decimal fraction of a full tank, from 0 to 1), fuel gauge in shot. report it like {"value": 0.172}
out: {"value": 0.125}
